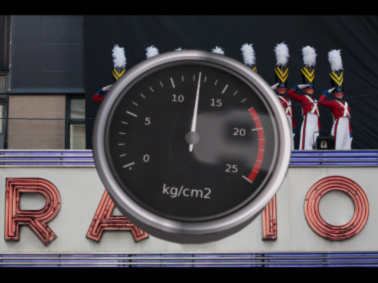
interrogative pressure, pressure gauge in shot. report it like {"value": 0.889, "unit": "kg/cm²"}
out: {"value": 12.5, "unit": "kg/cm²"}
